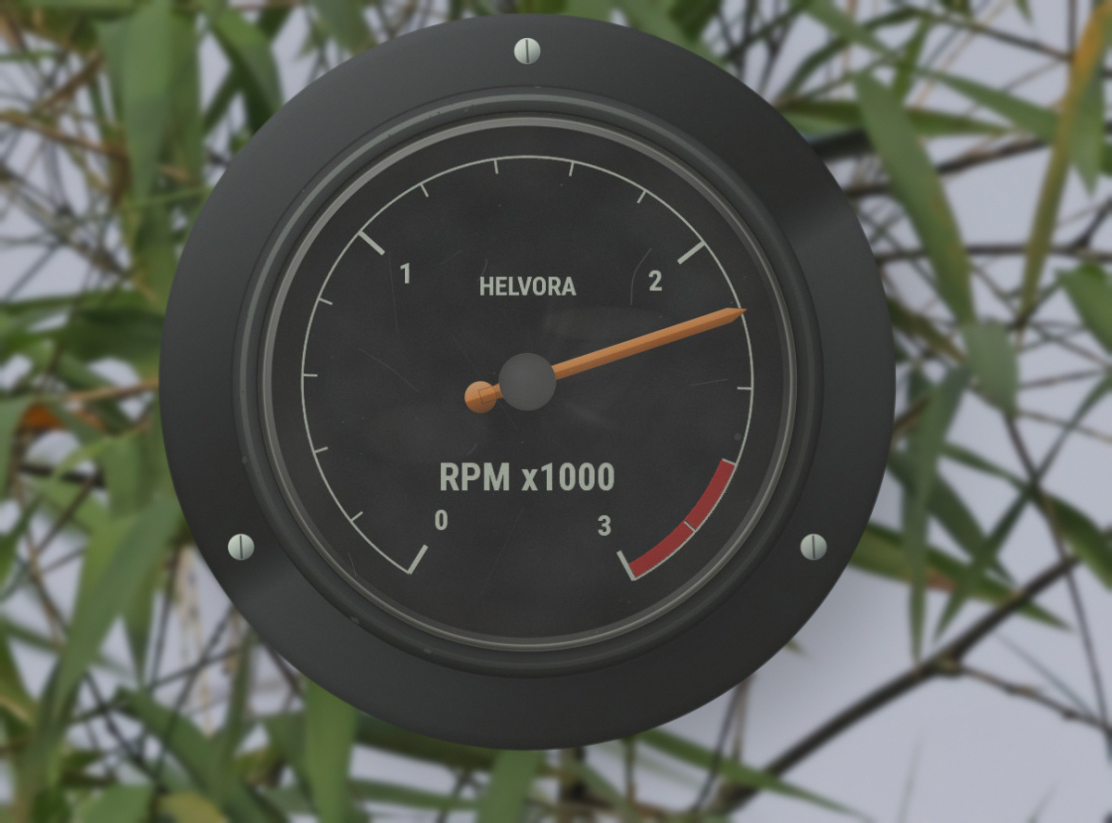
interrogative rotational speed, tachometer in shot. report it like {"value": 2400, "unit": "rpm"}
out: {"value": 2200, "unit": "rpm"}
